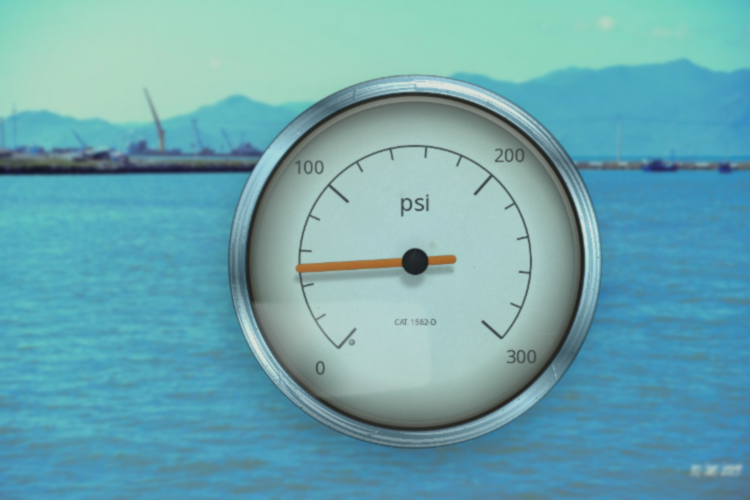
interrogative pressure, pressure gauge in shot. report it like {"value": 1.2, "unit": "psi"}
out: {"value": 50, "unit": "psi"}
